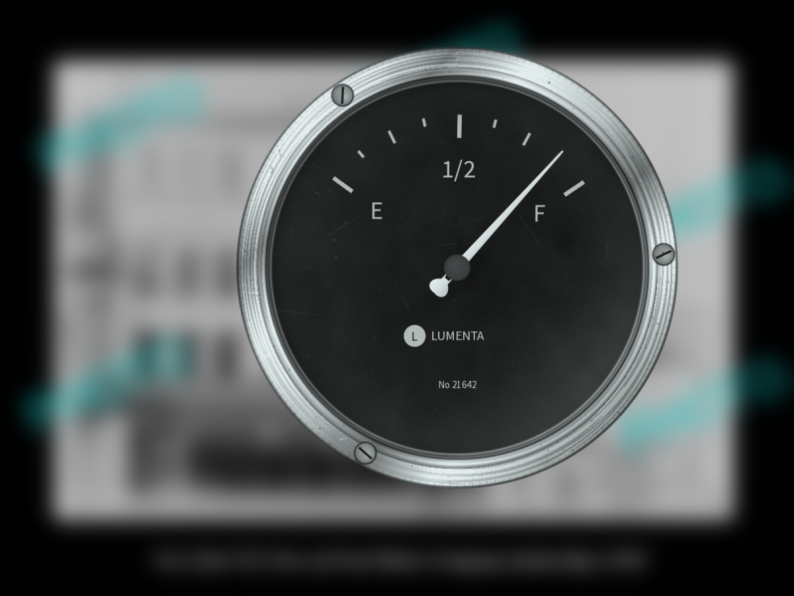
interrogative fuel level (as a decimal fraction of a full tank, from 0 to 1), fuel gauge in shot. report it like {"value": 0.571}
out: {"value": 0.875}
